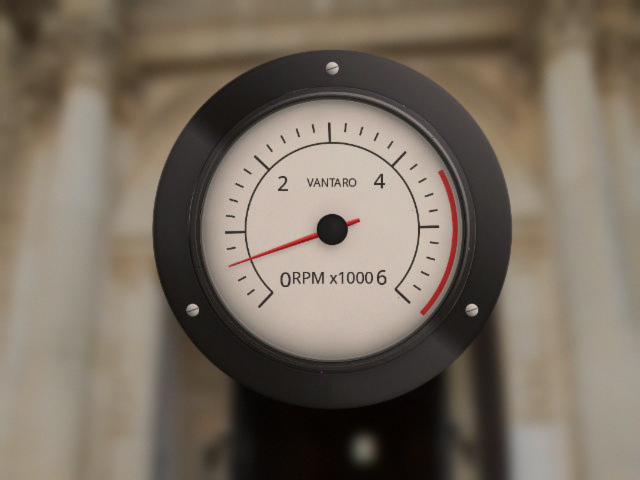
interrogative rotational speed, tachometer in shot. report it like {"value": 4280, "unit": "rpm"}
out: {"value": 600, "unit": "rpm"}
